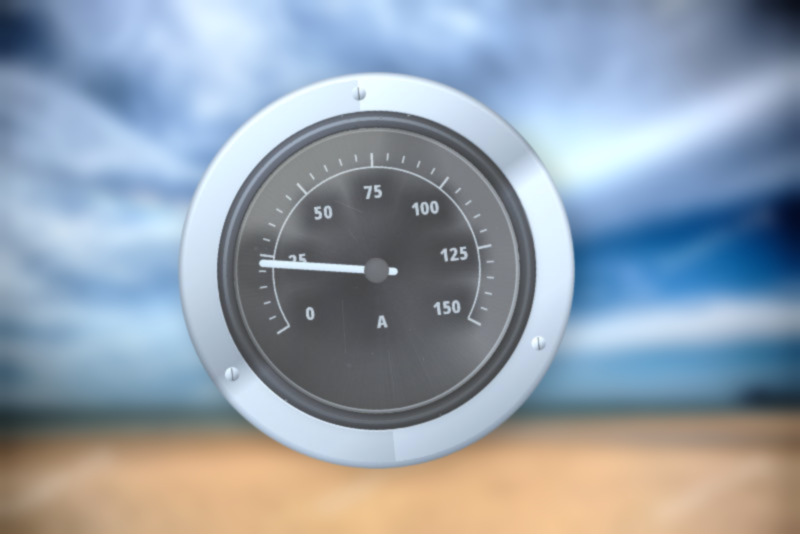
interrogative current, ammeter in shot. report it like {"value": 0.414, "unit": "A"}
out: {"value": 22.5, "unit": "A"}
